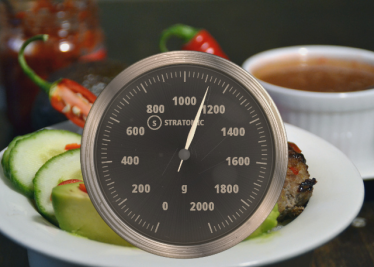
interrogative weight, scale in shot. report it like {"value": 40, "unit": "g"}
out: {"value": 1120, "unit": "g"}
